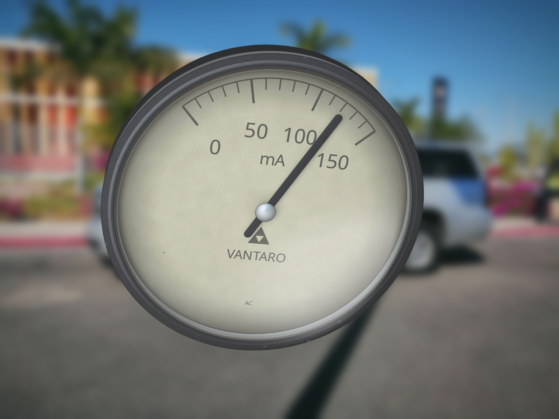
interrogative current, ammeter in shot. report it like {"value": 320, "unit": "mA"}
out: {"value": 120, "unit": "mA"}
